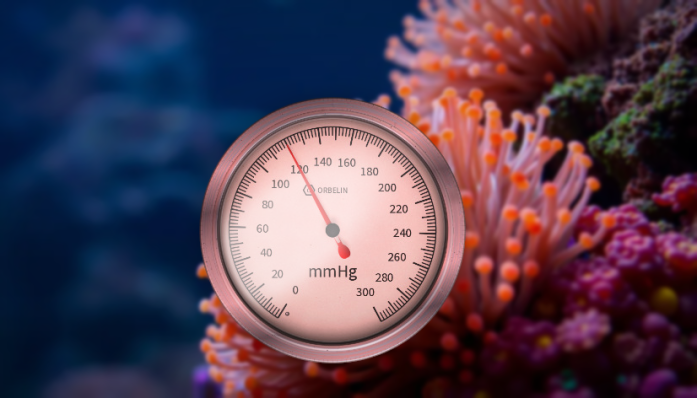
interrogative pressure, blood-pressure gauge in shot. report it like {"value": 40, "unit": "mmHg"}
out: {"value": 120, "unit": "mmHg"}
